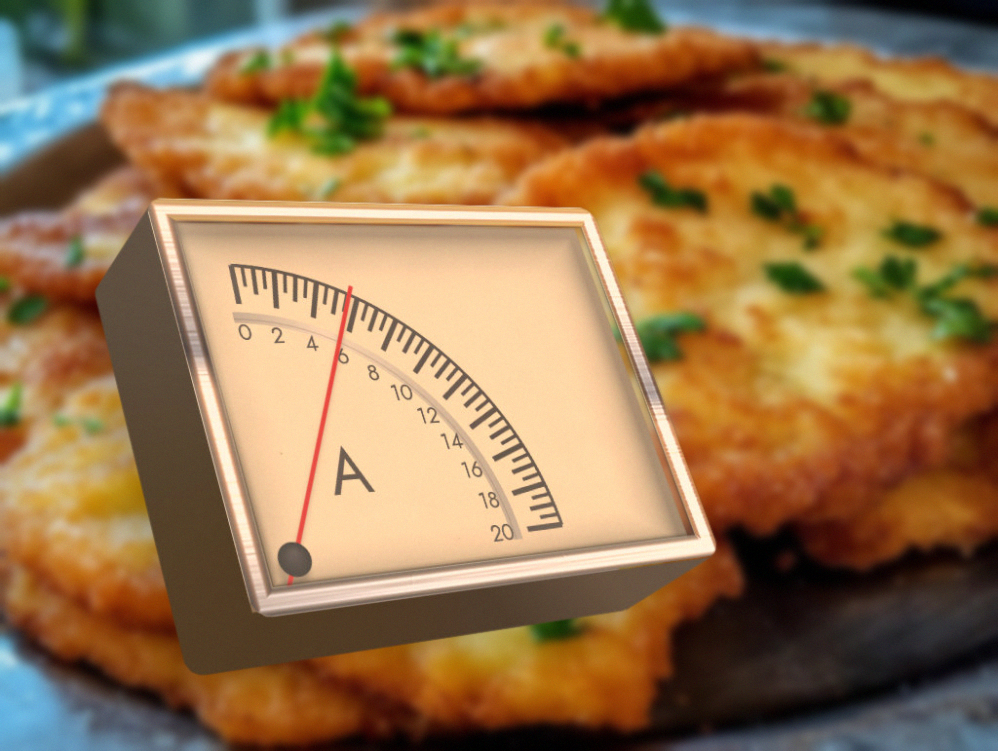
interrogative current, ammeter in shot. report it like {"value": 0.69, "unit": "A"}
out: {"value": 5.5, "unit": "A"}
